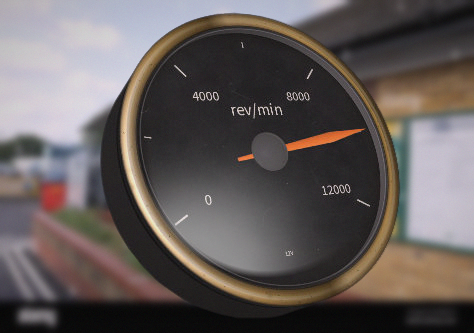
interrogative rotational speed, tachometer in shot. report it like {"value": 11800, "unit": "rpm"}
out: {"value": 10000, "unit": "rpm"}
